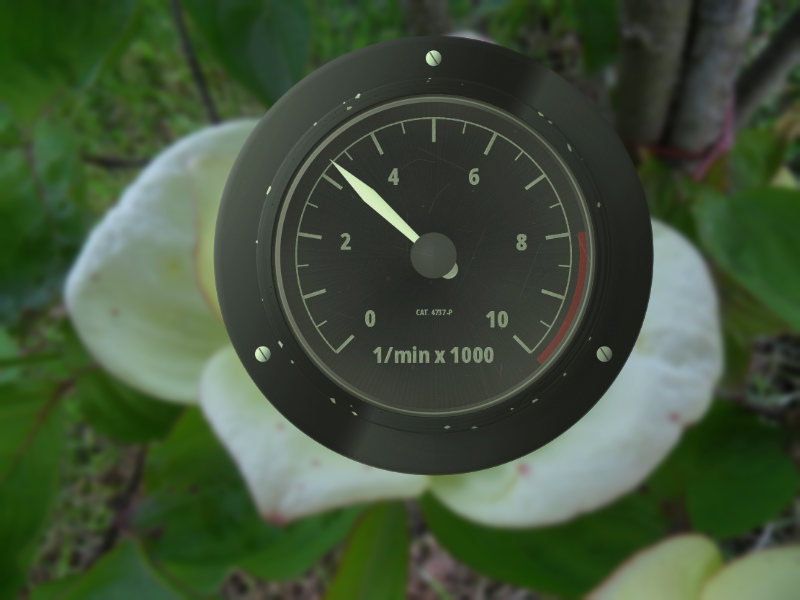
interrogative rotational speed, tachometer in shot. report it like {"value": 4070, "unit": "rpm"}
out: {"value": 3250, "unit": "rpm"}
